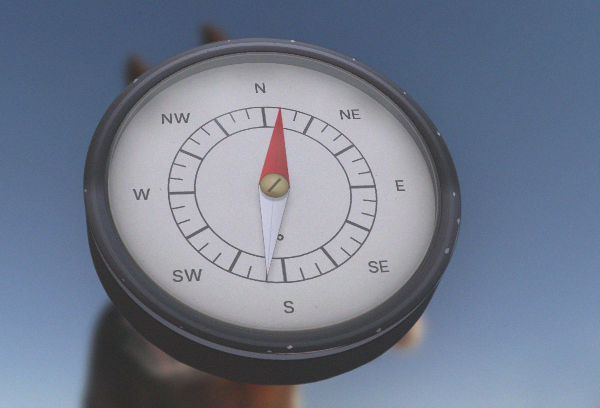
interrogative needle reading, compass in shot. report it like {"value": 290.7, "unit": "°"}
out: {"value": 10, "unit": "°"}
